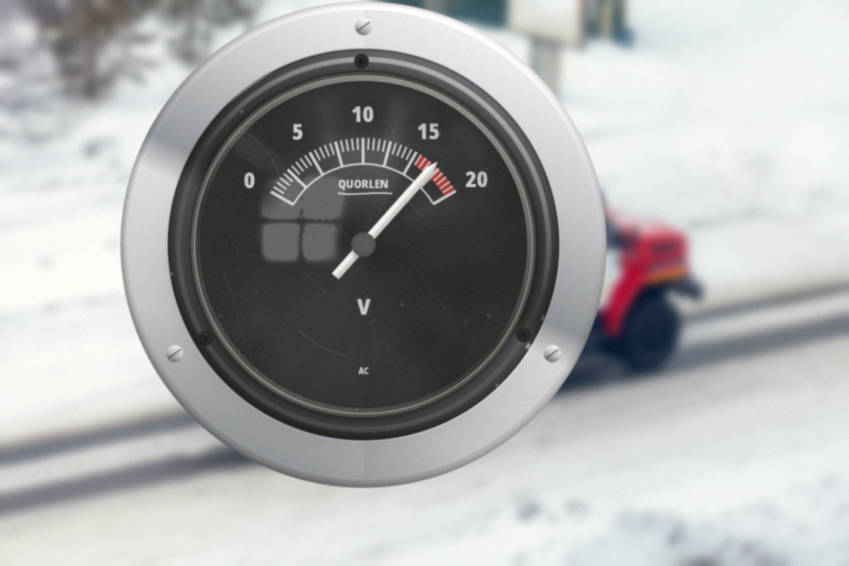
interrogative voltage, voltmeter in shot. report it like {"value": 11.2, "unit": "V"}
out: {"value": 17, "unit": "V"}
